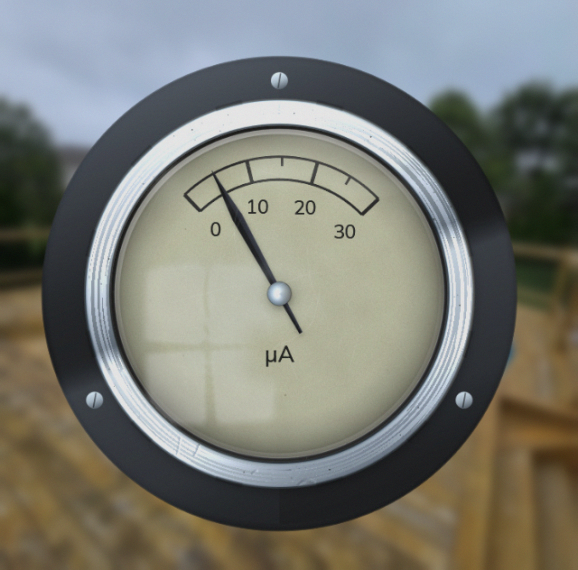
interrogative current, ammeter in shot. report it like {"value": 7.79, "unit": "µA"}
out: {"value": 5, "unit": "µA"}
